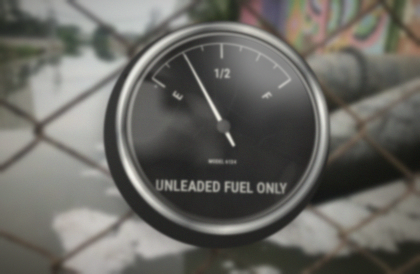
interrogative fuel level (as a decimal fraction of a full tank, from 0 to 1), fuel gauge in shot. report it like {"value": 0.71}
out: {"value": 0.25}
